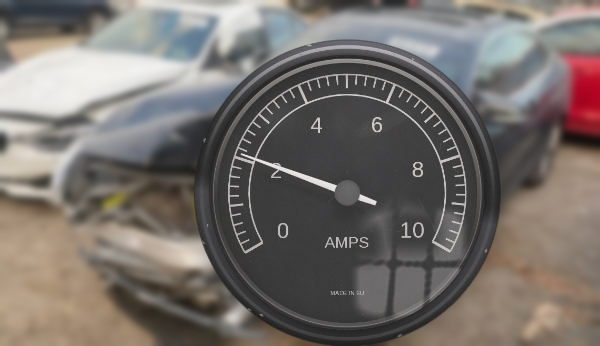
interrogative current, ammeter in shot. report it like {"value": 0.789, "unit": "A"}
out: {"value": 2.1, "unit": "A"}
